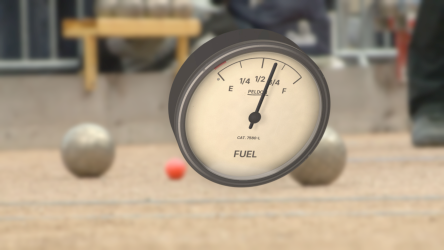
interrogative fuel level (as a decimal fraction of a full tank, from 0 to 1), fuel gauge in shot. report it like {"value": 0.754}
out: {"value": 0.625}
